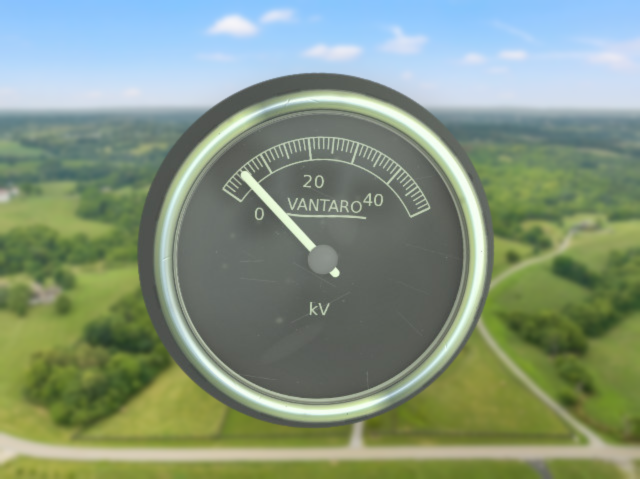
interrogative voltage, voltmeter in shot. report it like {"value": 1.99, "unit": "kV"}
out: {"value": 5, "unit": "kV"}
